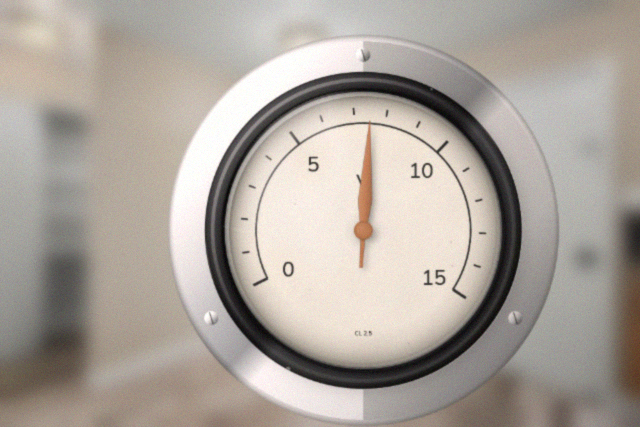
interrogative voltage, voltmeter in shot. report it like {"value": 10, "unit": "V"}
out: {"value": 7.5, "unit": "V"}
